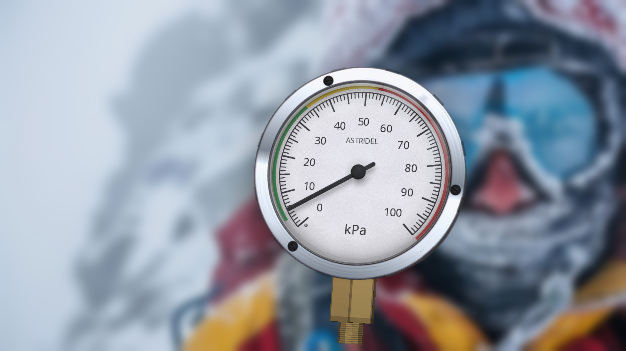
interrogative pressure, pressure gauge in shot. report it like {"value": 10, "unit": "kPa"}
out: {"value": 5, "unit": "kPa"}
